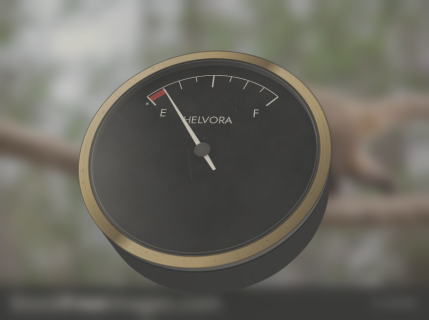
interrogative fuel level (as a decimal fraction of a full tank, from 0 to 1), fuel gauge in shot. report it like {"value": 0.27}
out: {"value": 0.125}
